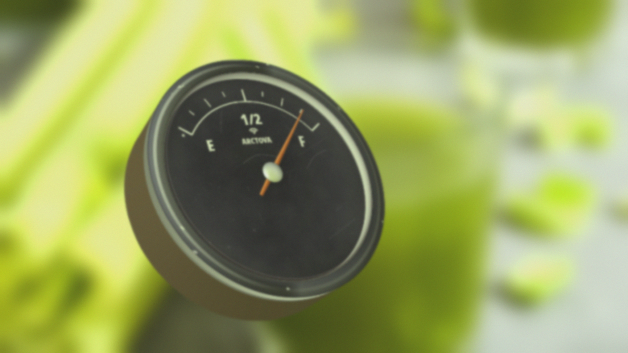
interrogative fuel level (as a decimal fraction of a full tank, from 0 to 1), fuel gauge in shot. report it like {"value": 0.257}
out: {"value": 0.875}
